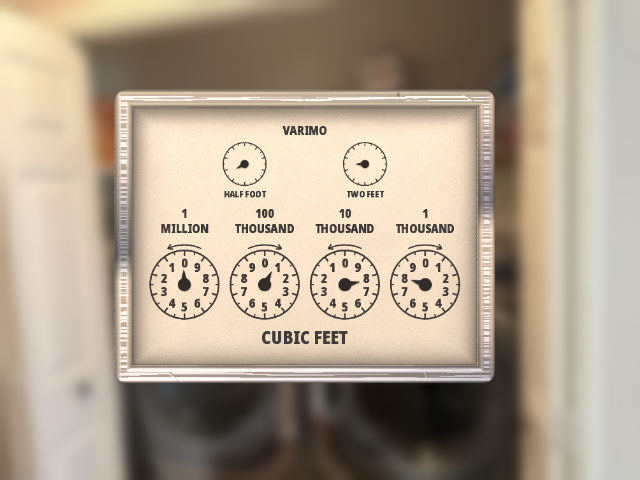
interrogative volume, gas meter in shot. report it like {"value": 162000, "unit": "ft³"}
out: {"value": 7800, "unit": "ft³"}
